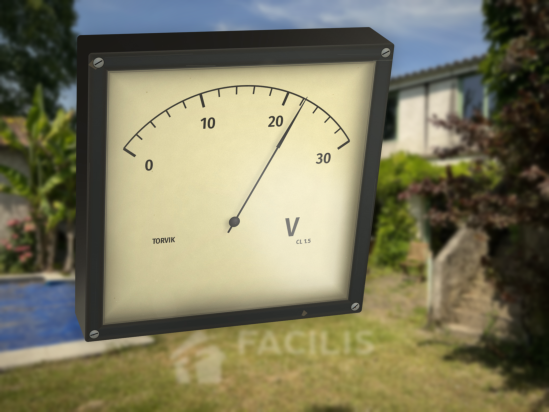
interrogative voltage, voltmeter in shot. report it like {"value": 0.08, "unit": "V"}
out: {"value": 22, "unit": "V"}
